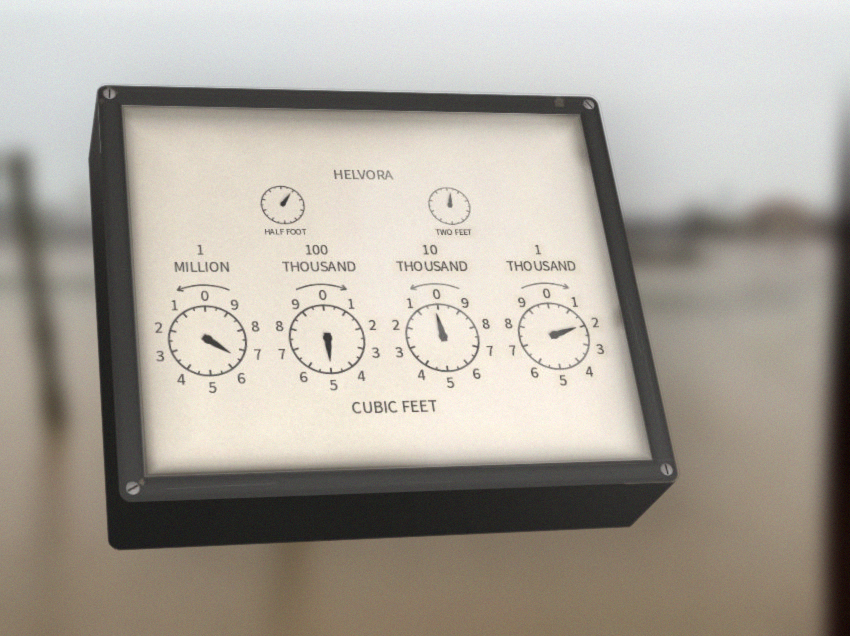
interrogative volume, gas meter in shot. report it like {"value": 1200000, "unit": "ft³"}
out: {"value": 650200, "unit": "ft³"}
